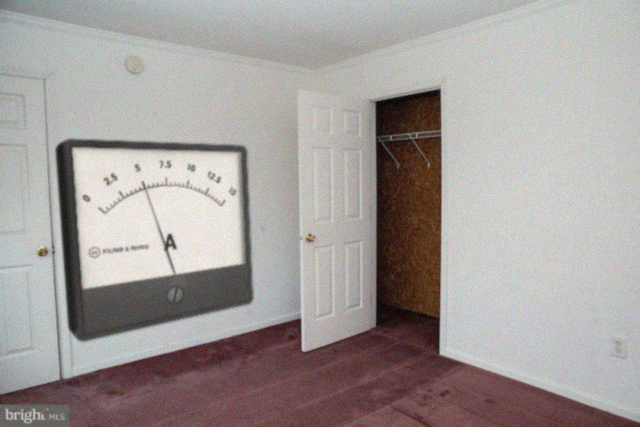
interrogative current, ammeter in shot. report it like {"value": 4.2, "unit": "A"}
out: {"value": 5, "unit": "A"}
